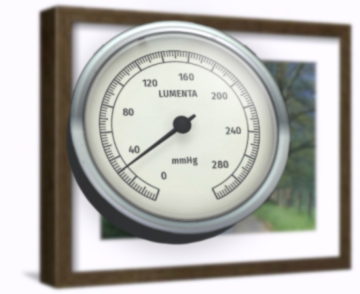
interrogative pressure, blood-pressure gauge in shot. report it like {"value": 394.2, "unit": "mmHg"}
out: {"value": 30, "unit": "mmHg"}
